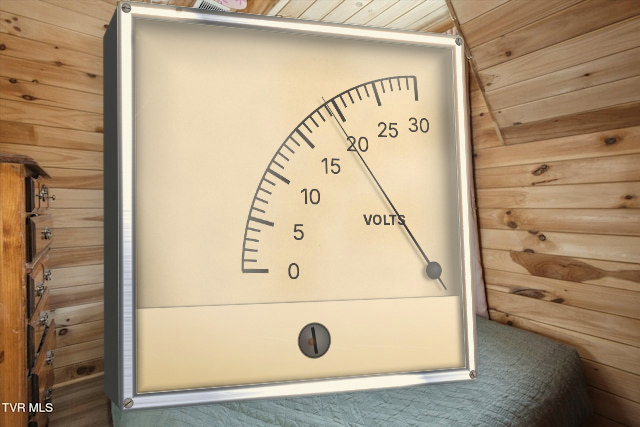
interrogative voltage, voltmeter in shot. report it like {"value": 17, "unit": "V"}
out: {"value": 19, "unit": "V"}
